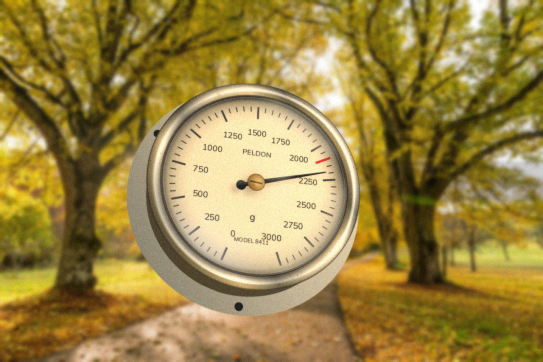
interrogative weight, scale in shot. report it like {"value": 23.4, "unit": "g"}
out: {"value": 2200, "unit": "g"}
